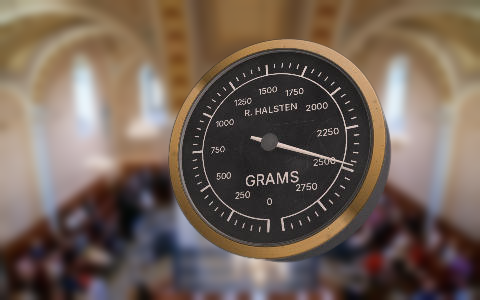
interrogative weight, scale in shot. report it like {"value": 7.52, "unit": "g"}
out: {"value": 2475, "unit": "g"}
